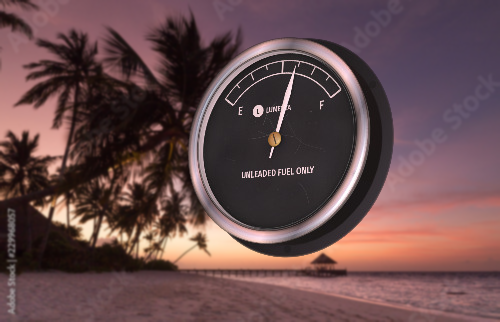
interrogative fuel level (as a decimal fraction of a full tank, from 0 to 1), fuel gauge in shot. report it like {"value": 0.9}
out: {"value": 0.625}
